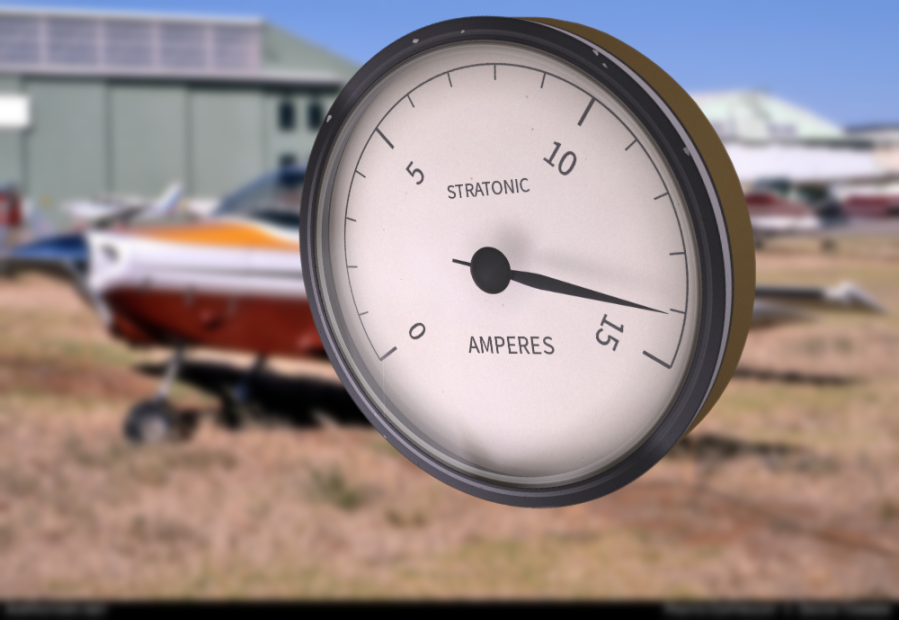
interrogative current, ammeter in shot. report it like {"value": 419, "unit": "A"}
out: {"value": 14, "unit": "A"}
